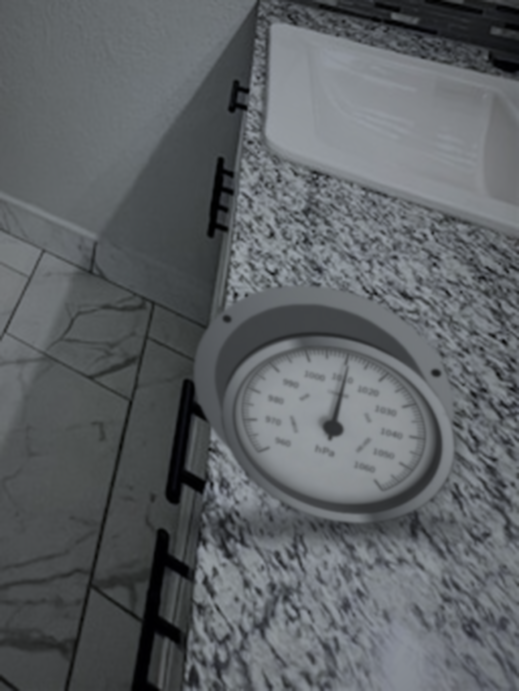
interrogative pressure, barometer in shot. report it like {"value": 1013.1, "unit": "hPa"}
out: {"value": 1010, "unit": "hPa"}
